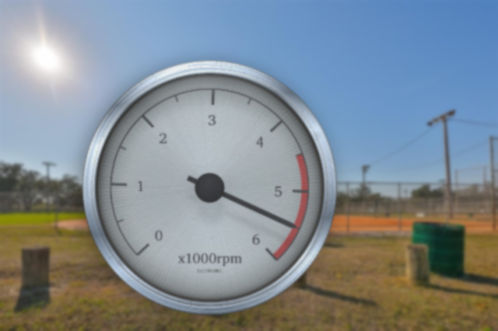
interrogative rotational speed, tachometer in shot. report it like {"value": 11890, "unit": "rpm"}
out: {"value": 5500, "unit": "rpm"}
